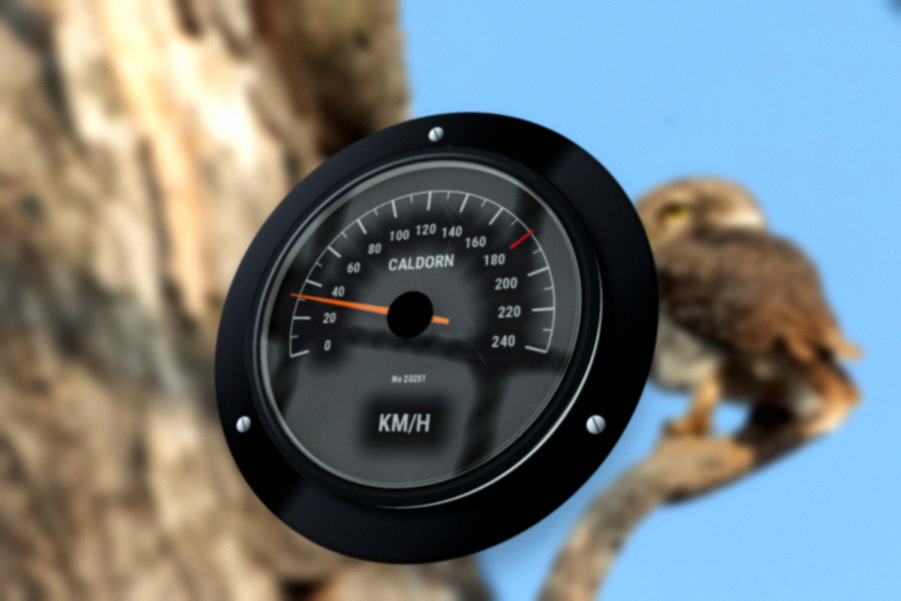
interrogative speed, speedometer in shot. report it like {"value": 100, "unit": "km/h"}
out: {"value": 30, "unit": "km/h"}
